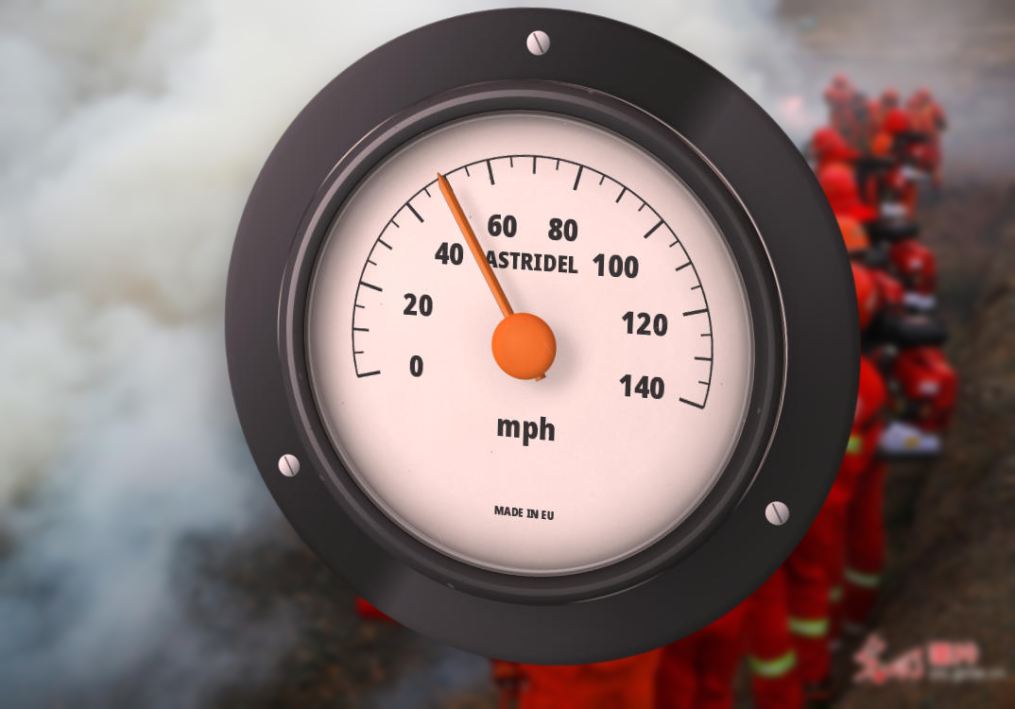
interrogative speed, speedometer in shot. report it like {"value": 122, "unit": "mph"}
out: {"value": 50, "unit": "mph"}
